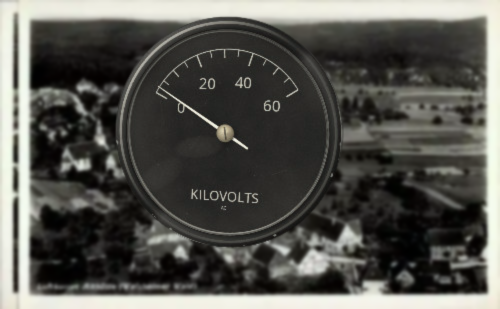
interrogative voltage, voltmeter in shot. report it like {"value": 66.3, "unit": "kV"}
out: {"value": 2.5, "unit": "kV"}
